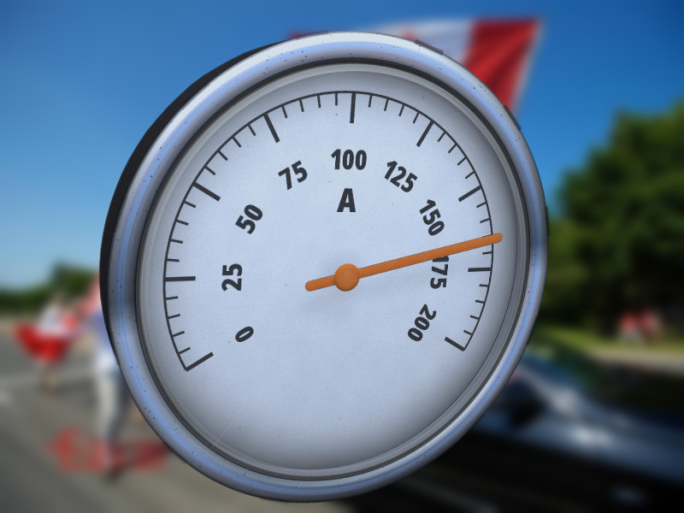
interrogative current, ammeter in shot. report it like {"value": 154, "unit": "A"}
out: {"value": 165, "unit": "A"}
